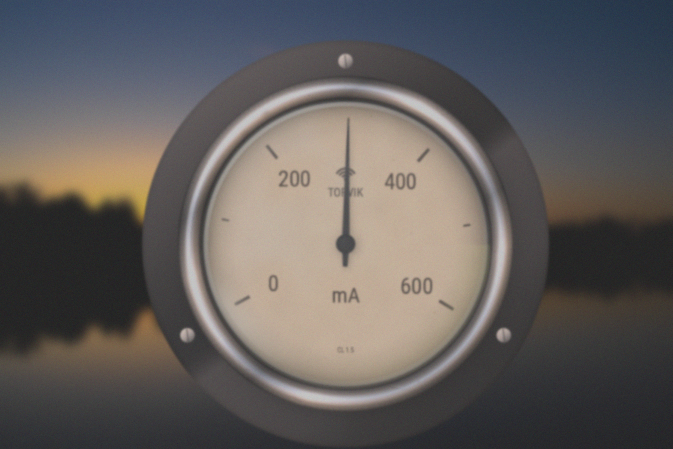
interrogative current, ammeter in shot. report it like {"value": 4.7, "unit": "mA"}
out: {"value": 300, "unit": "mA"}
